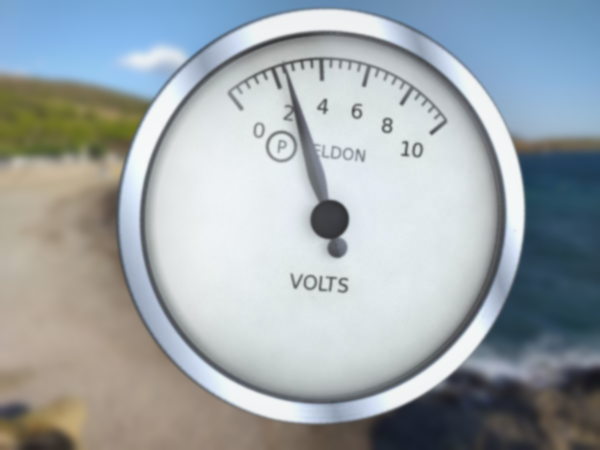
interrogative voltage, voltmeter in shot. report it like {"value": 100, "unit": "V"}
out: {"value": 2.4, "unit": "V"}
